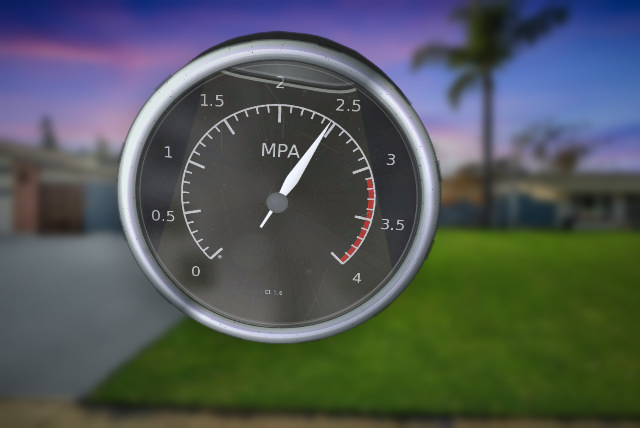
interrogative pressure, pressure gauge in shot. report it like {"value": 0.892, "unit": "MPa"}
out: {"value": 2.45, "unit": "MPa"}
